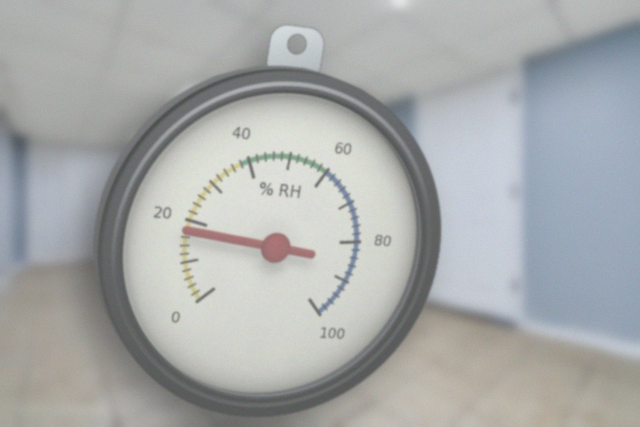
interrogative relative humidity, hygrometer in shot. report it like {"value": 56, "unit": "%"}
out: {"value": 18, "unit": "%"}
